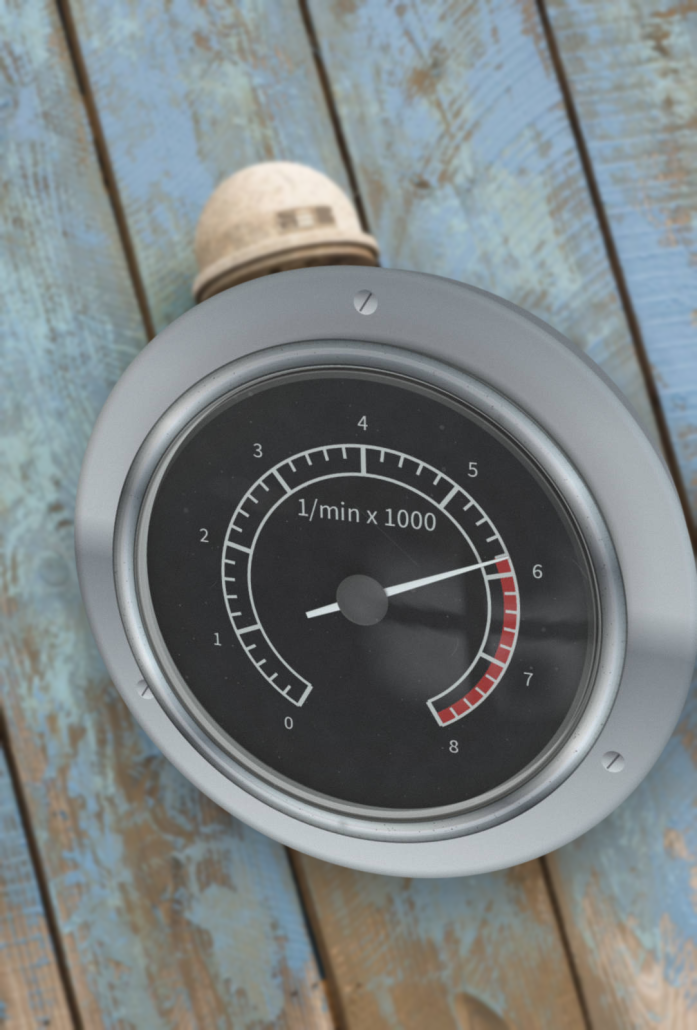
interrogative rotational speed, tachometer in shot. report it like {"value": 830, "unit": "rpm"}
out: {"value": 5800, "unit": "rpm"}
